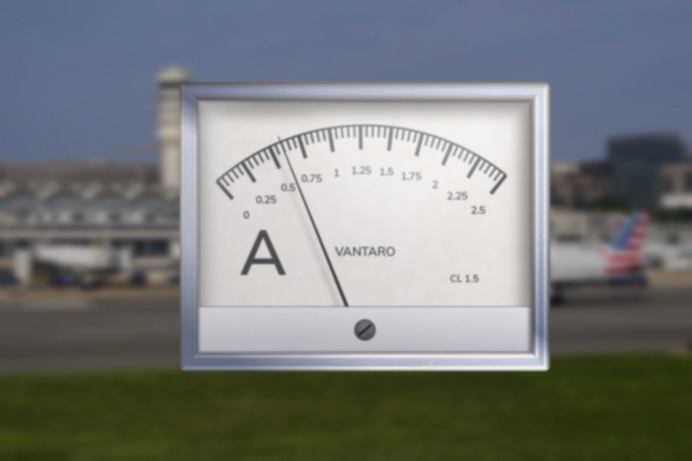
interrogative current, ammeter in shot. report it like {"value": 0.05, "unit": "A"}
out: {"value": 0.6, "unit": "A"}
